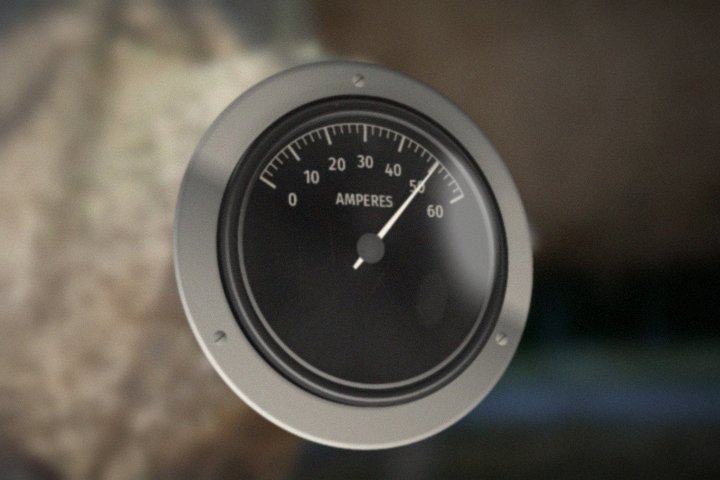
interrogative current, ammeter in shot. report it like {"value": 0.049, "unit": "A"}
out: {"value": 50, "unit": "A"}
